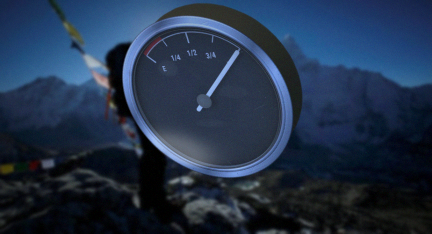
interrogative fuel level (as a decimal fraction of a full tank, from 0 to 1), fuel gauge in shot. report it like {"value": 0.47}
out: {"value": 1}
